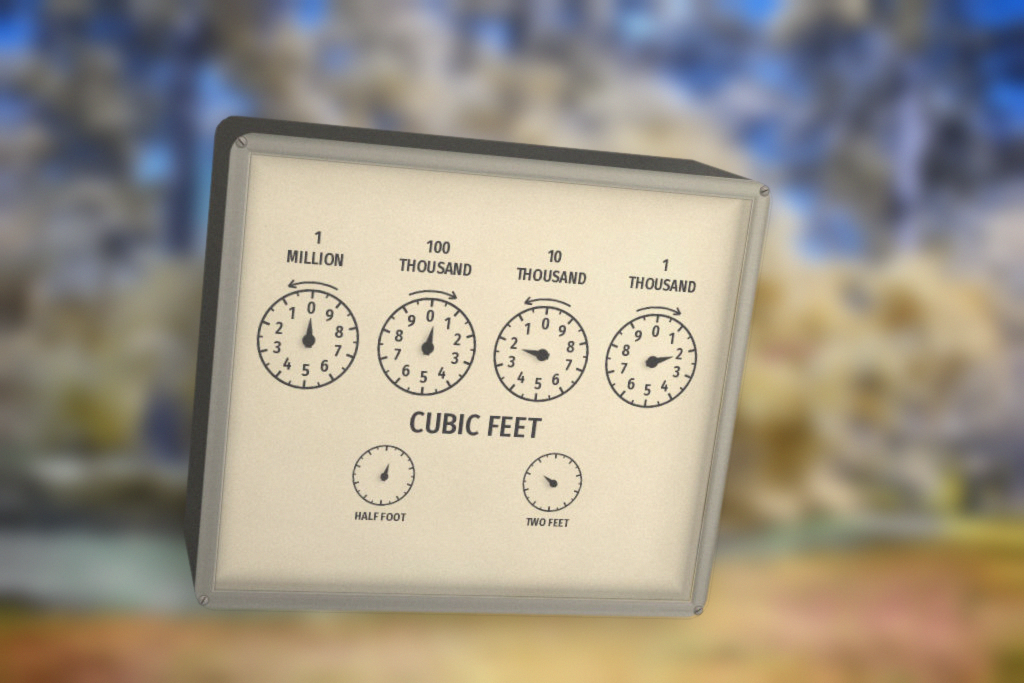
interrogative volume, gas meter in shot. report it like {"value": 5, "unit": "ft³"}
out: {"value": 2200, "unit": "ft³"}
